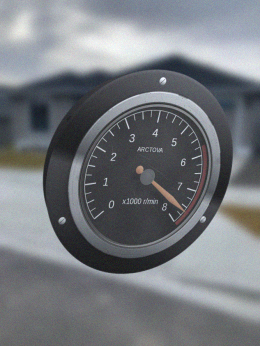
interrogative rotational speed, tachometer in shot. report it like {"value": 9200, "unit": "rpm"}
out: {"value": 7625, "unit": "rpm"}
